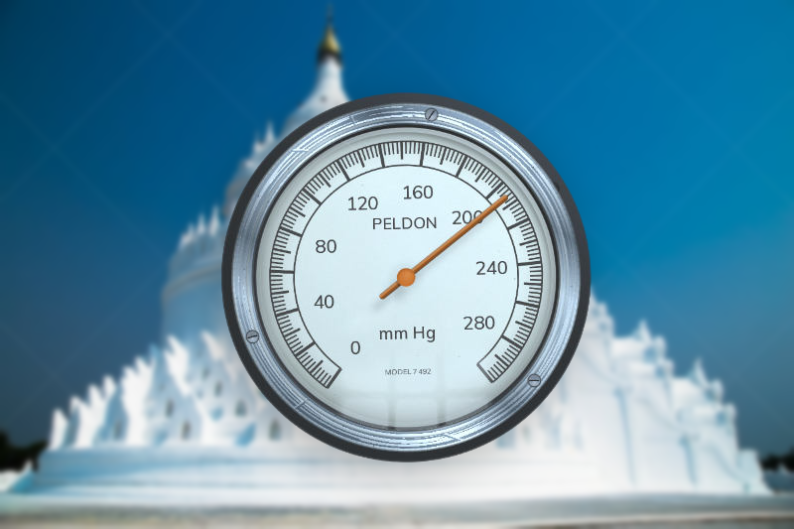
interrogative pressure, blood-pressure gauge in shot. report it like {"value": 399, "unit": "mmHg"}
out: {"value": 206, "unit": "mmHg"}
